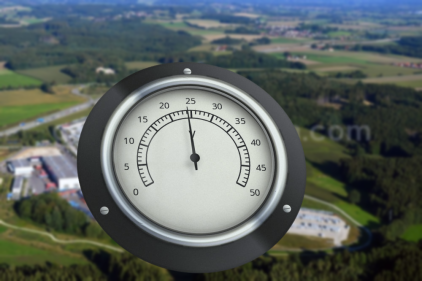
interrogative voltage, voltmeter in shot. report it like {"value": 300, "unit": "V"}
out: {"value": 24, "unit": "V"}
